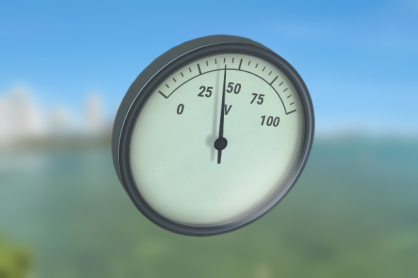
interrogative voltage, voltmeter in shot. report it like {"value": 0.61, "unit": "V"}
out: {"value": 40, "unit": "V"}
